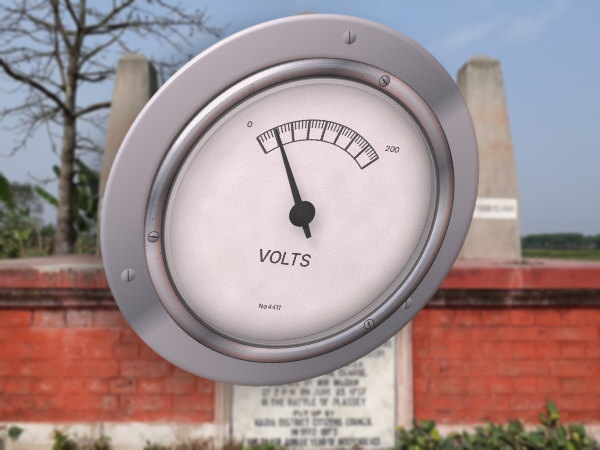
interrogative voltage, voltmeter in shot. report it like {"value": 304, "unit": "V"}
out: {"value": 25, "unit": "V"}
